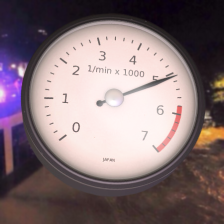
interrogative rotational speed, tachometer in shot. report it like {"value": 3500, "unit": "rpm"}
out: {"value": 5100, "unit": "rpm"}
